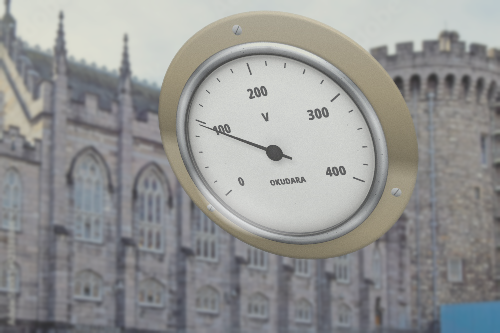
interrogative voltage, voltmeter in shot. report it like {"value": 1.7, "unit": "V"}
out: {"value": 100, "unit": "V"}
